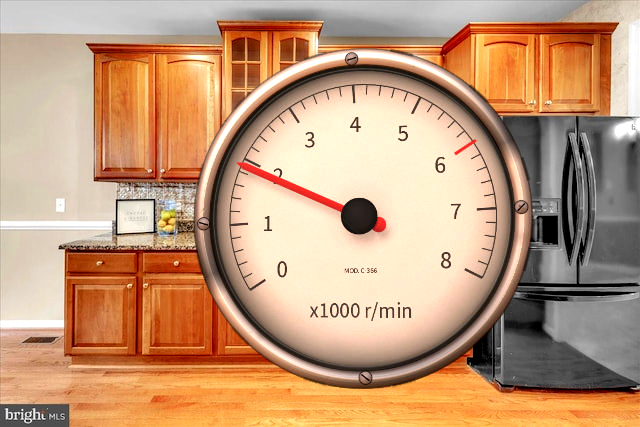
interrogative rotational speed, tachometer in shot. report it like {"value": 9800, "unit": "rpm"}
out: {"value": 1900, "unit": "rpm"}
